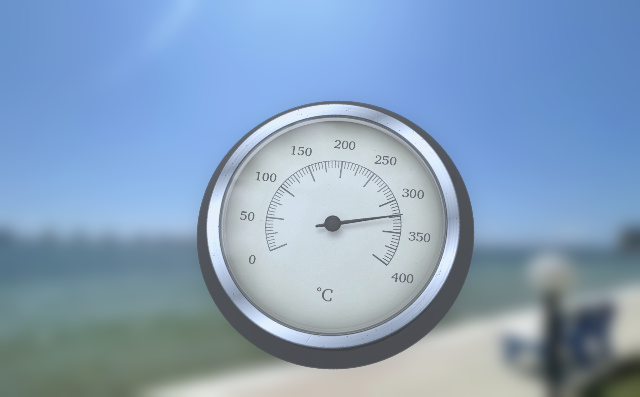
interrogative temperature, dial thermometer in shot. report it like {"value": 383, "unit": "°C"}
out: {"value": 325, "unit": "°C"}
